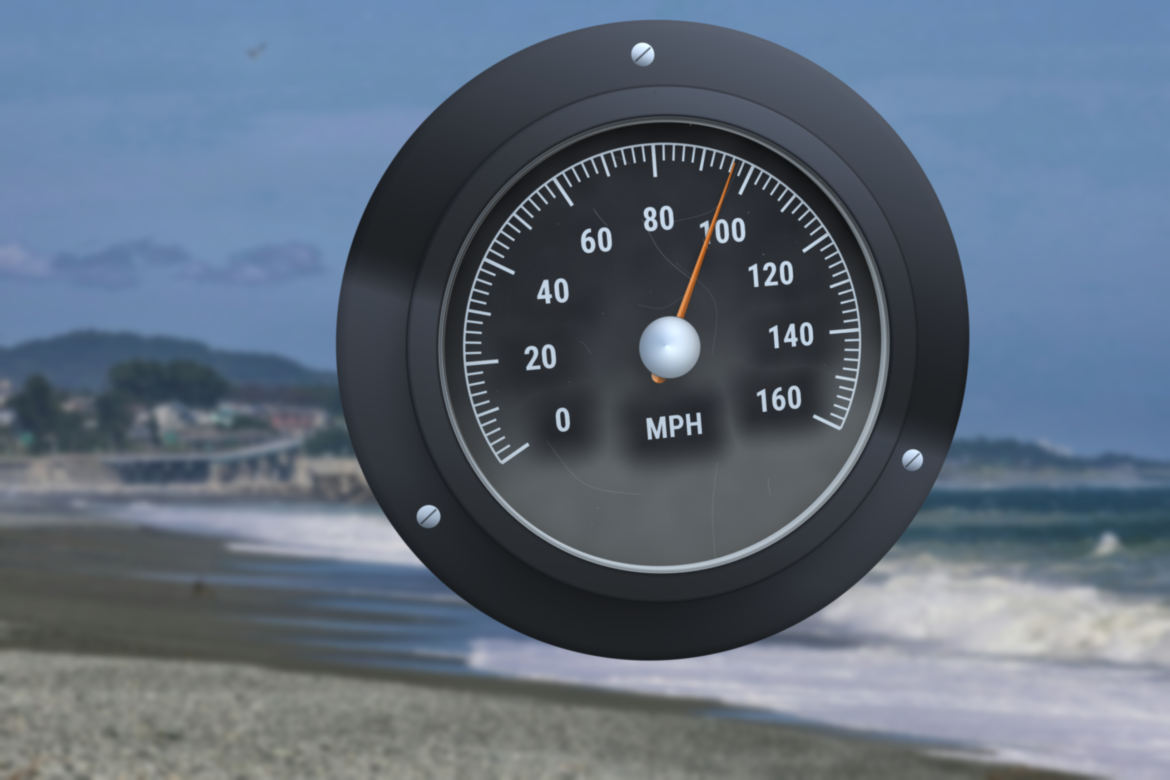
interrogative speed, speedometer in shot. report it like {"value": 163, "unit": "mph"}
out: {"value": 96, "unit": "mph"}
